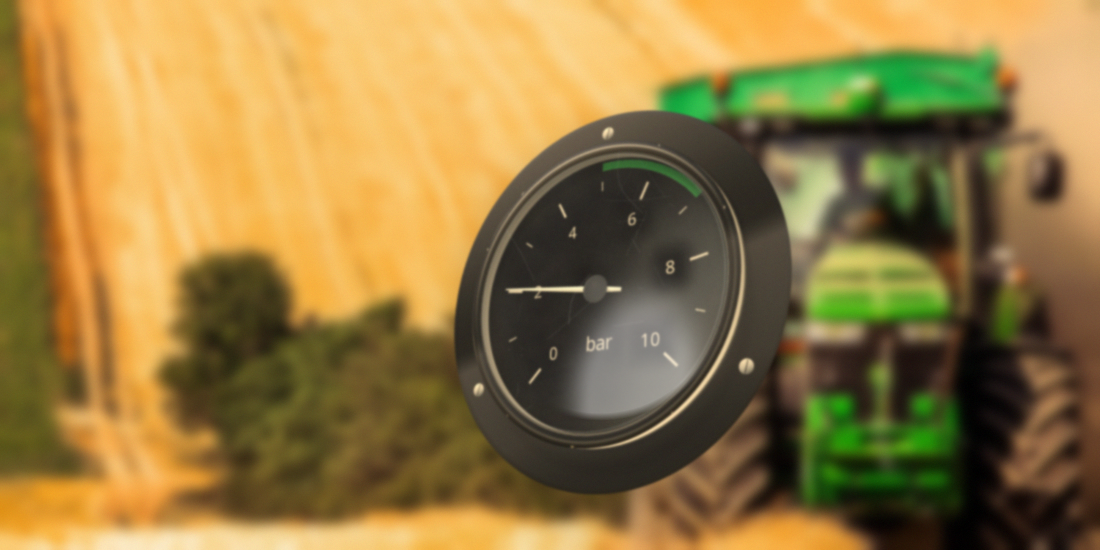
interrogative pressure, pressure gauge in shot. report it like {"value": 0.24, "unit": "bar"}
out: {"value": 2, "unit": "bar"}
